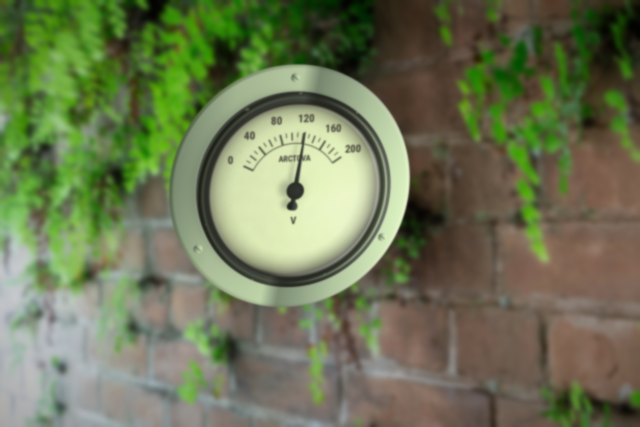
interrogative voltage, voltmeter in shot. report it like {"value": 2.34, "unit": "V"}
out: {"value": 120, "unit": "V"}
